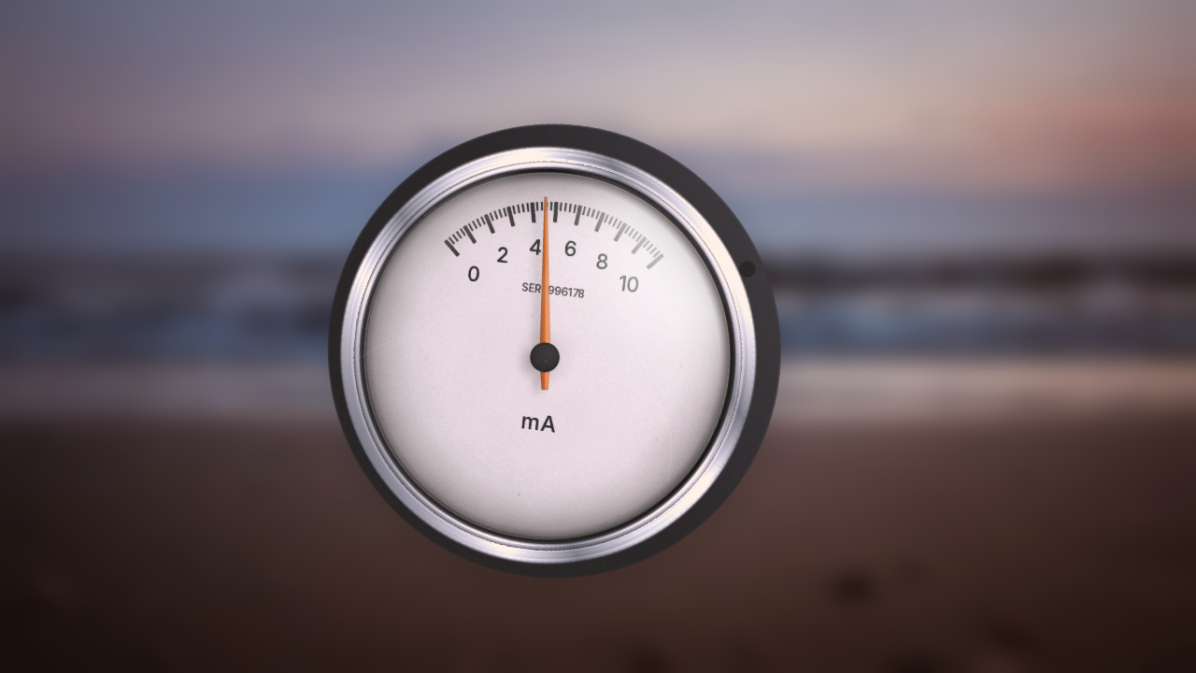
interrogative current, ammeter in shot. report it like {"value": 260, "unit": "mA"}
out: {"value": 4.6, "unit": "mA"}
